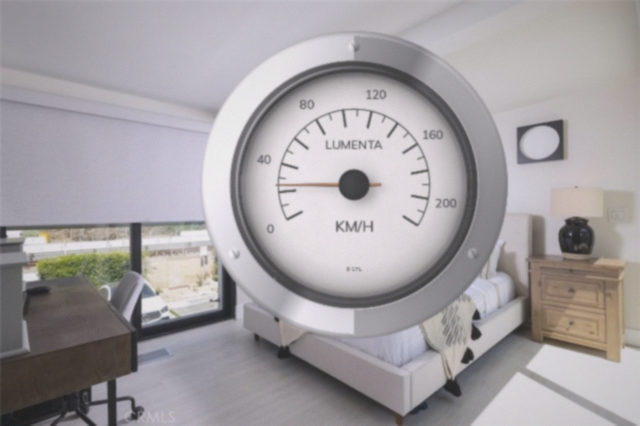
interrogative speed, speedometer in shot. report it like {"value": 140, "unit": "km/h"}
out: {"value": 25, "unit": "km/h"}
